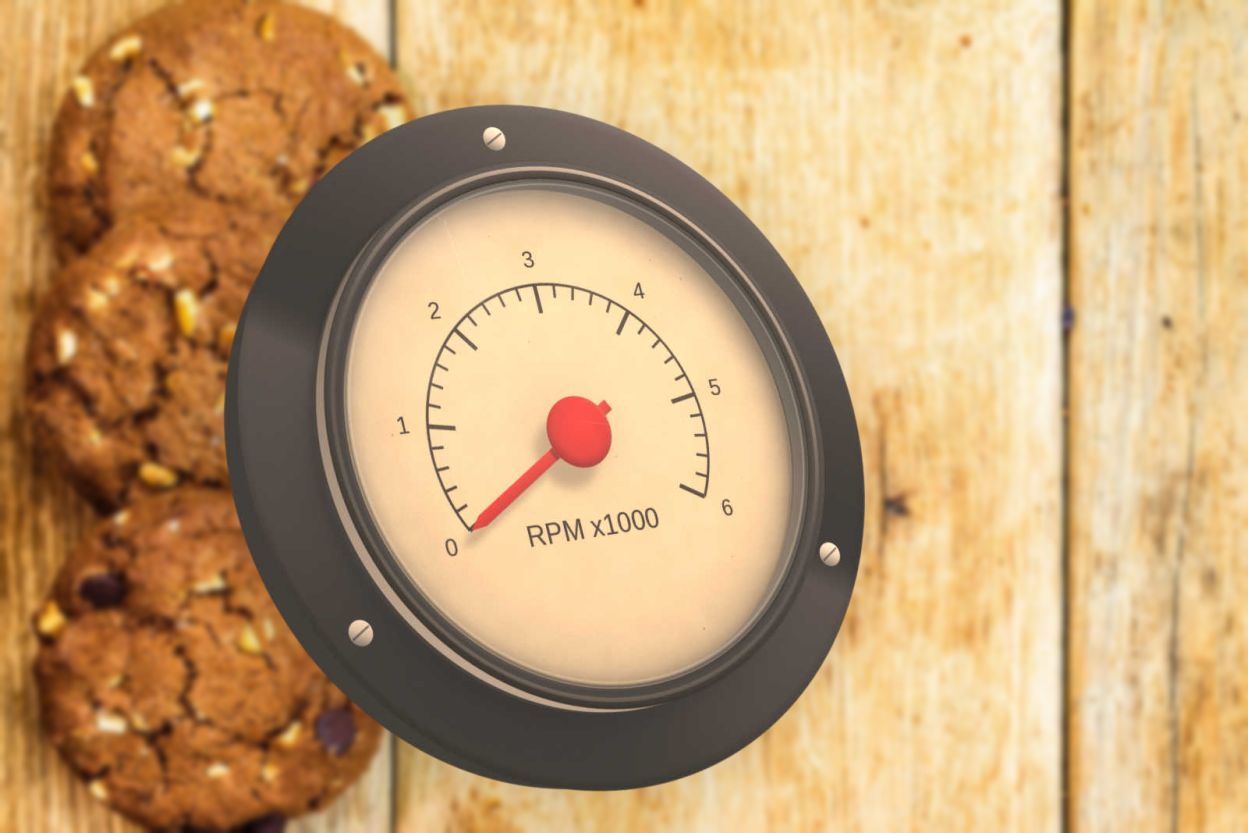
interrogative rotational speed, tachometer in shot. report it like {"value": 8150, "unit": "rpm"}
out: {"value": 0, "unit": "rpm"}
